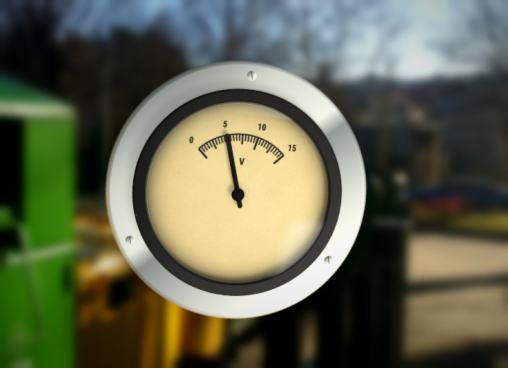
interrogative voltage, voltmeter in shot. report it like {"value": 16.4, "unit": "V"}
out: {"value": 5, "unit": "V"}
